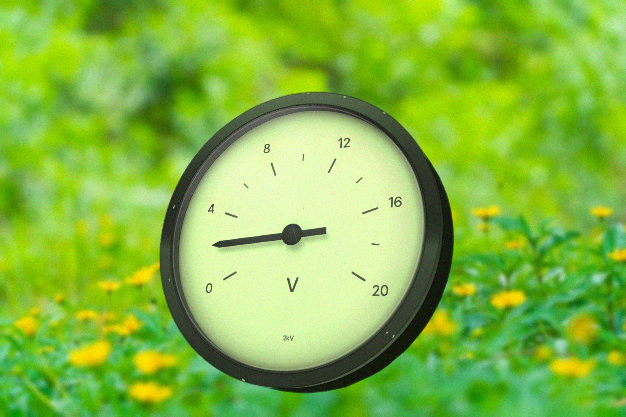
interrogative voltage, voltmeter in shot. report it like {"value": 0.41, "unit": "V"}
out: {"value": 2, "unit": "V"}
